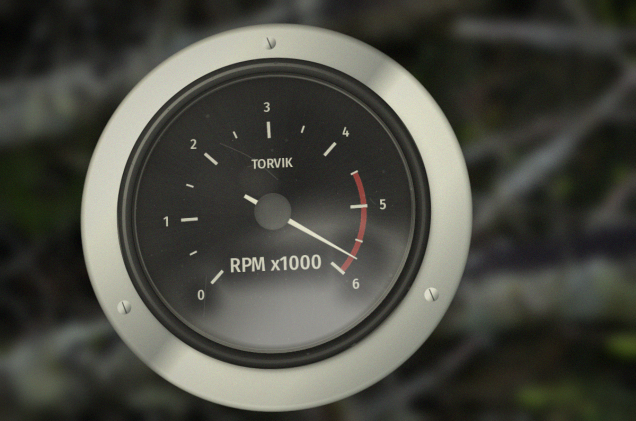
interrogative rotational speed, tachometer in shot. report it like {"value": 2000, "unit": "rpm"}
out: {"value": 5750, "unit": "rpm"}
